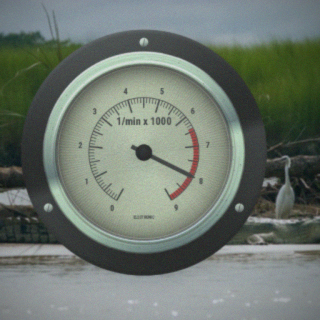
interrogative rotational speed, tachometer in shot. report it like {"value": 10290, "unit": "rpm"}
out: {"value": 8000, "unit": "rpm"}
